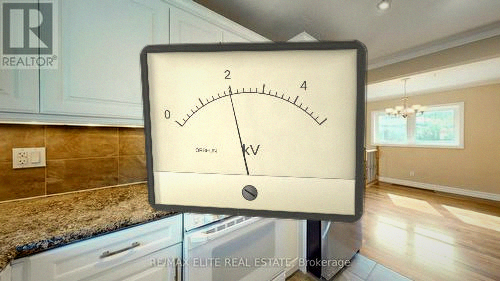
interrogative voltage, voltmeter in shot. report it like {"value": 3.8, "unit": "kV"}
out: {"value": 2, "unit": "kV"}
